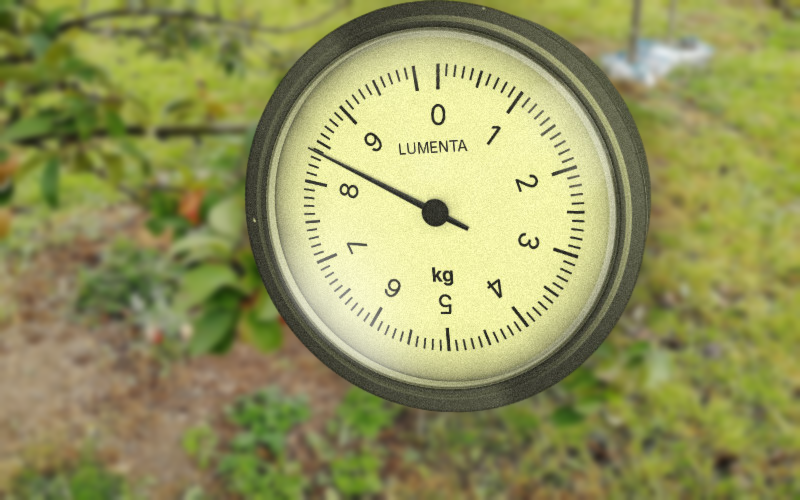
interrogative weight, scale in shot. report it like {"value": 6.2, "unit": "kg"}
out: {"value": 8.4, "unit": "kg"}
